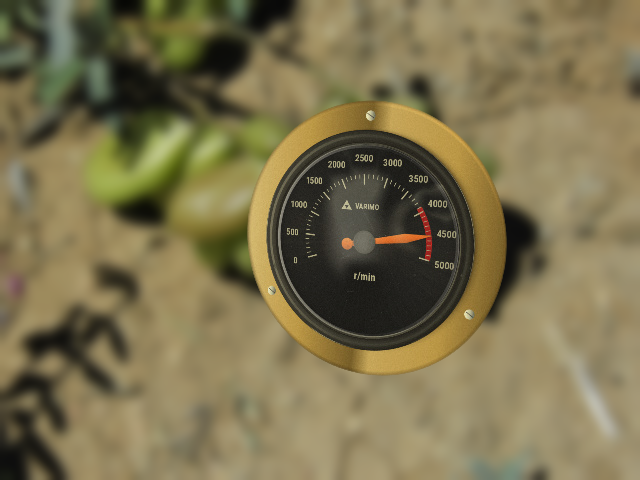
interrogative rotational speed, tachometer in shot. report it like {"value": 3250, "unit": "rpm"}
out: {"value": 4500, "unit": "rpm"}
